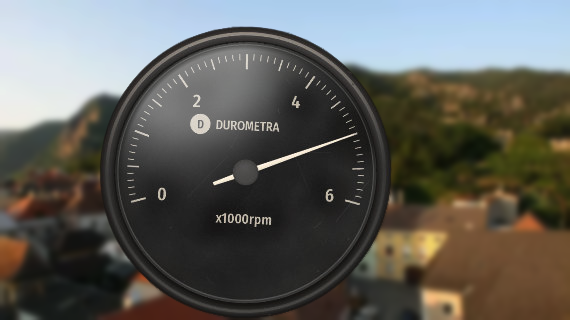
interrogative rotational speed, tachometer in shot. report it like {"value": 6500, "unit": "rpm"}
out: {"value": 5000, "unit": "rpm"}
